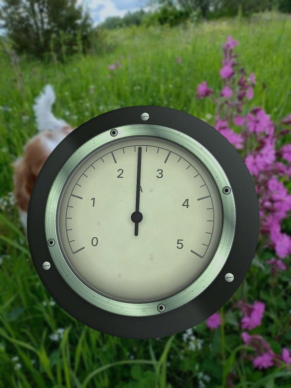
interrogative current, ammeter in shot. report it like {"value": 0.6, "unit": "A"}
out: {"value": 2.5, "unit": "A"}
